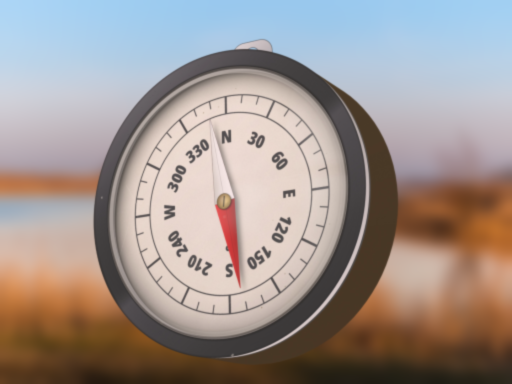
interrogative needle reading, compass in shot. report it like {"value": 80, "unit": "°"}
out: {"value": 170, "unit": "°"}
